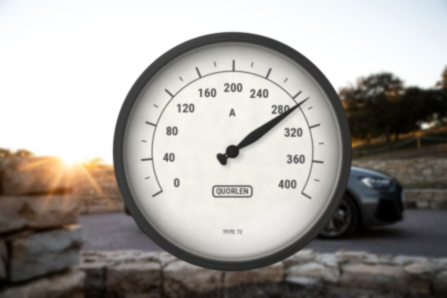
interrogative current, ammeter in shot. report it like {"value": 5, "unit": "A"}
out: {"value": 290, "unit": "A"}
